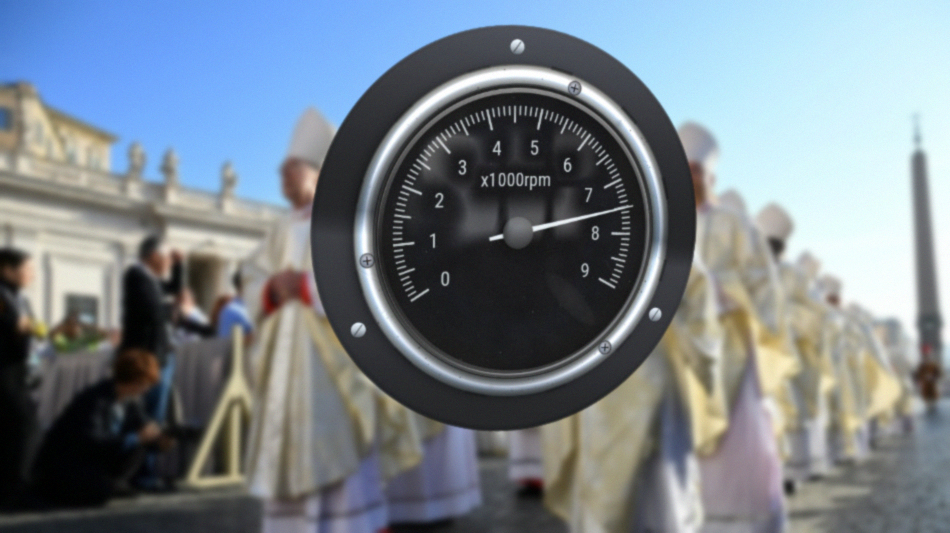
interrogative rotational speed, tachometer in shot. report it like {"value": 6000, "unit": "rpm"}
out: {"value": 7500, "unit": "rpm"}
